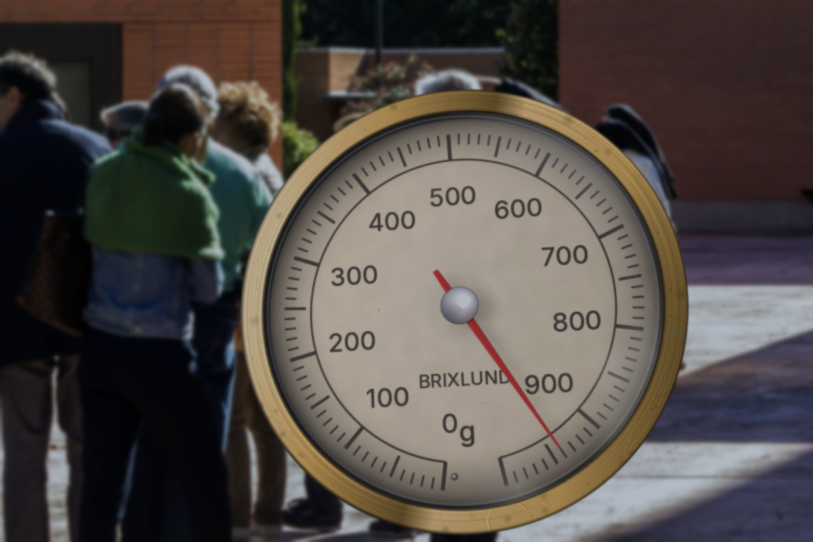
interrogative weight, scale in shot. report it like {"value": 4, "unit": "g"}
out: {"value": 940, "unit": "g"}
